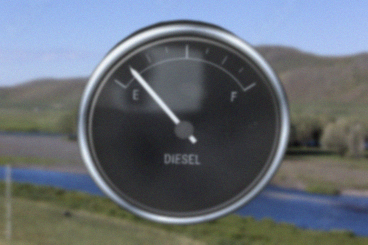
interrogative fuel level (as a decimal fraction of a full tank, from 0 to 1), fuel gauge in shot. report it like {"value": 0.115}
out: {"value": 0.125}
